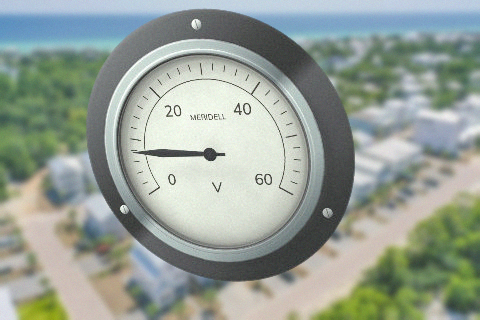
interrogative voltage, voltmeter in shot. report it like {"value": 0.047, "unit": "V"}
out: {"value": 8, "unit": "V"}
